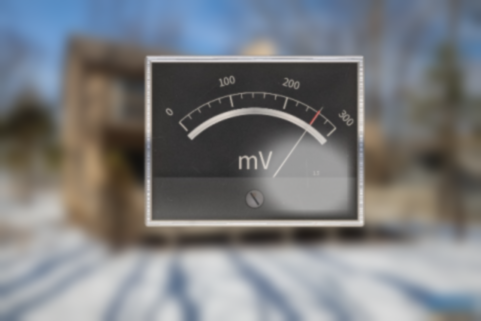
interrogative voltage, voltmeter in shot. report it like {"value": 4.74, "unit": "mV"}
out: {"value": 260, "unit": "mV"}
